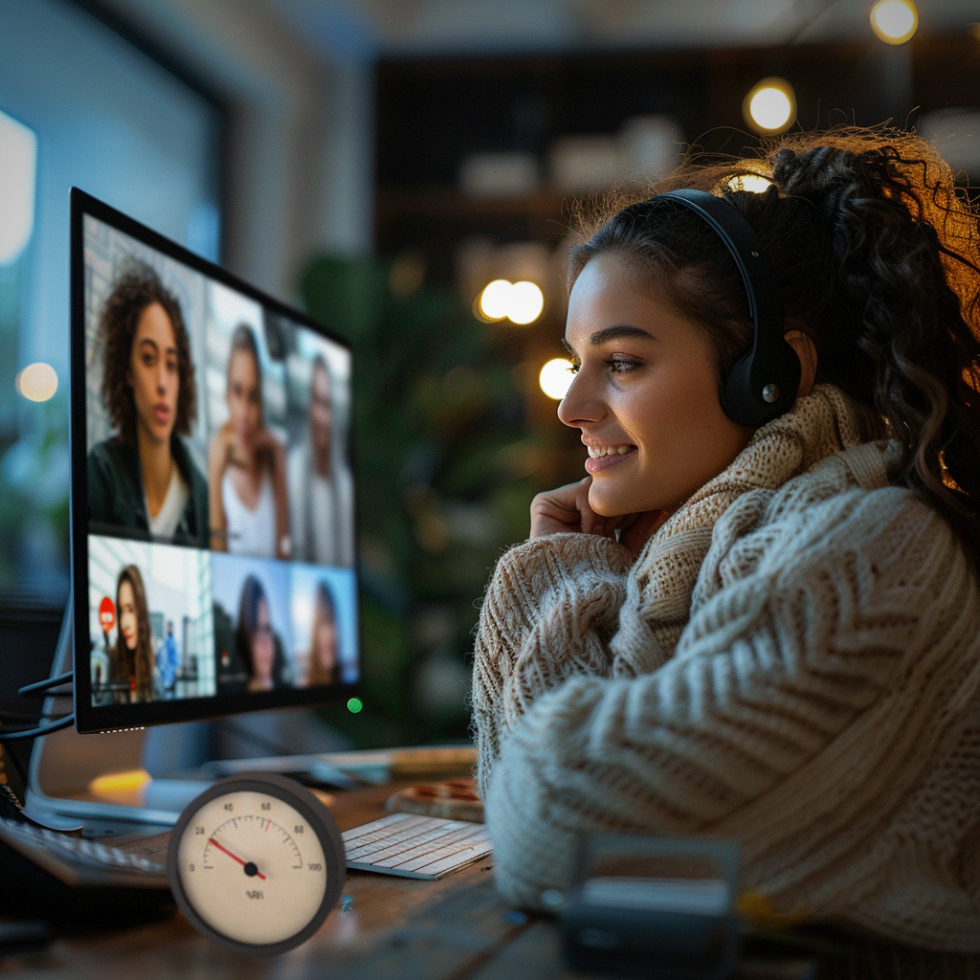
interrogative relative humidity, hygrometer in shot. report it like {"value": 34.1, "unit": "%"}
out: {"value": 20, "unit": "%"}
